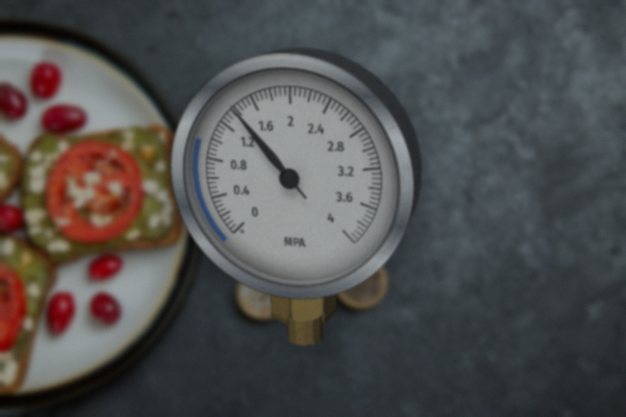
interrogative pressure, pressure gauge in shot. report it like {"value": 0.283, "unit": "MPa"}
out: {"value": 1.4, "unit": "MPa"}
